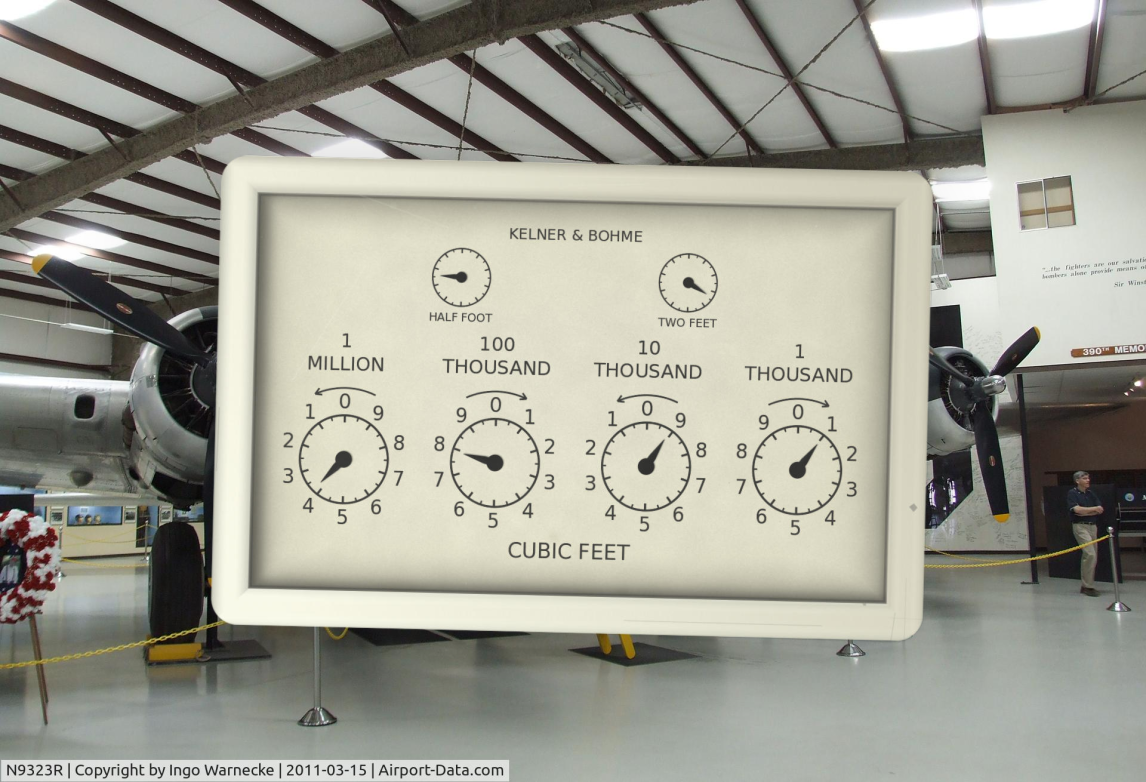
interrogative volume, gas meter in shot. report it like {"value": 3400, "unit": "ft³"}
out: {"value": 379100, "unit": "ft³"}
